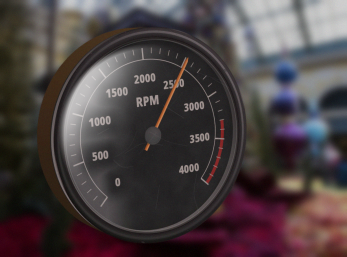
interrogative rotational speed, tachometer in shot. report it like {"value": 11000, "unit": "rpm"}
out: {"value": 2500, "unit": "rpm"}
